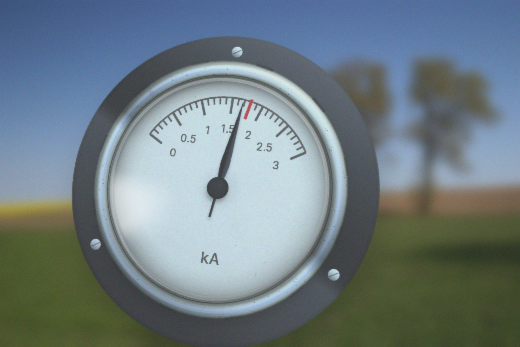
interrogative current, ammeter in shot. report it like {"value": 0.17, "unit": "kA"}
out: {"value": 1.7, "unit": "kA"}
